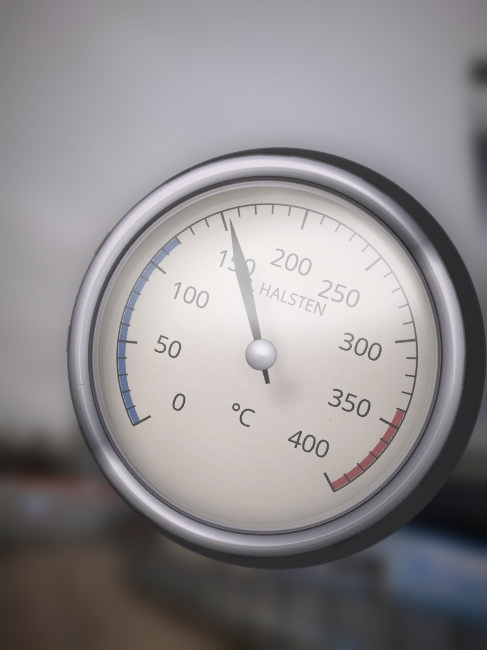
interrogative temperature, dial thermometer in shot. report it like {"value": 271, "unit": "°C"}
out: {"value": 155, "unit": "°C"}
